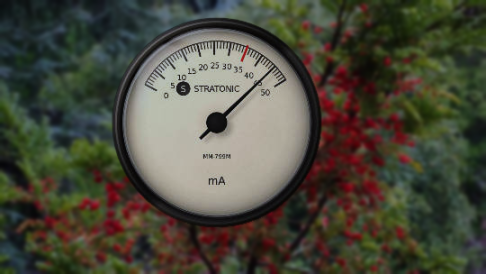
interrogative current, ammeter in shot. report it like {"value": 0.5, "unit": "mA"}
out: {"value": 45, "unit": "mA"}
